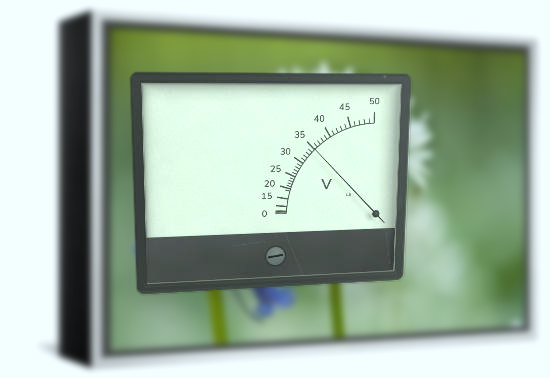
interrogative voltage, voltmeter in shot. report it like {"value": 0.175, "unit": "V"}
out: {"value": 35, "unit": "V"}
